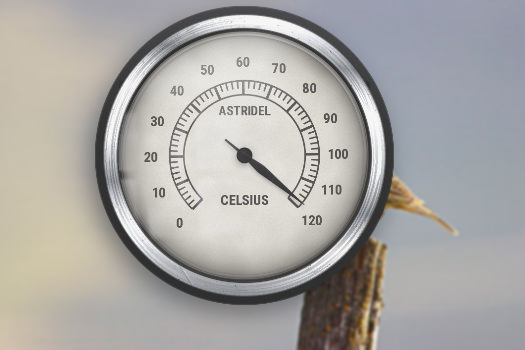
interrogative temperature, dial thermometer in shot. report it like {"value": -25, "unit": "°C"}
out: {"value": 118, "unit": "°C"}
